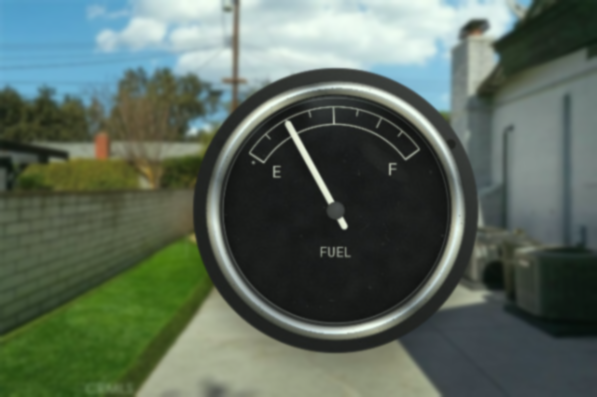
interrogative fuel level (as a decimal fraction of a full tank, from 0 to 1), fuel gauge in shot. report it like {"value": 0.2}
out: {"value": 0.25}
